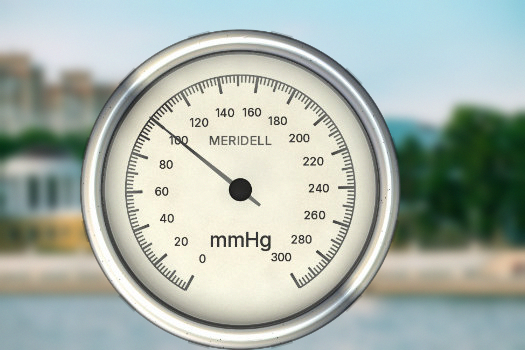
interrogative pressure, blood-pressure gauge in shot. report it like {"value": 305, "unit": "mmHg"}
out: {"value": 100, "unit": "mmHg"}
